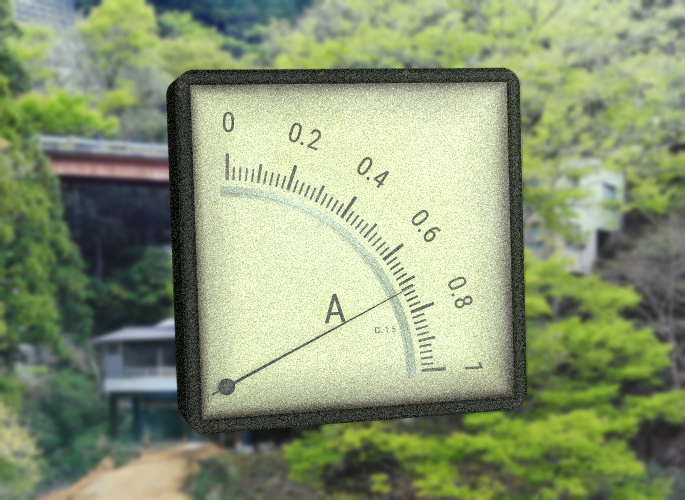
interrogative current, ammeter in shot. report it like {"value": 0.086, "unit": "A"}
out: {"value": 0.72, "unit": "A"}
